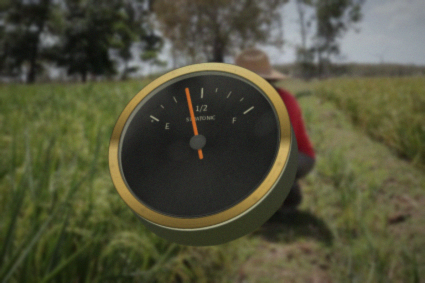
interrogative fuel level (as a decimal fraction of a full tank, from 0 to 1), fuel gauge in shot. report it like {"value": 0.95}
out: {"value": 0.375}
